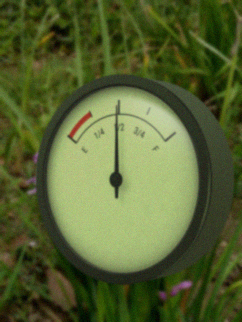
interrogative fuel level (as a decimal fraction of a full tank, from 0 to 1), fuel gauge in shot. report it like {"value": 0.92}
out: {"value": 0.5}
